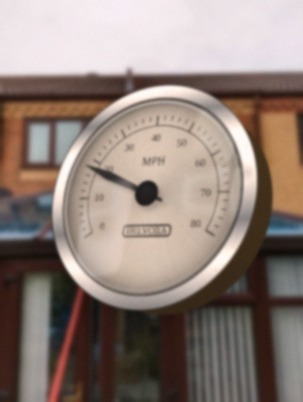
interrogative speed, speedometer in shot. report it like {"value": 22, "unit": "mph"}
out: {"value": 18, "unit": "mph"}
